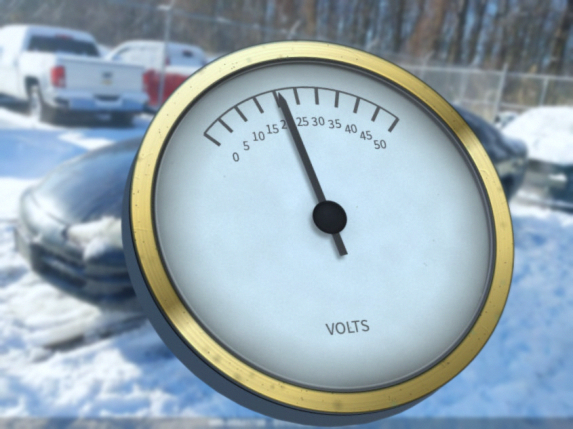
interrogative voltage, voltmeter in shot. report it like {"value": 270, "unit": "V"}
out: {"value": 20, "unit": "V"}
